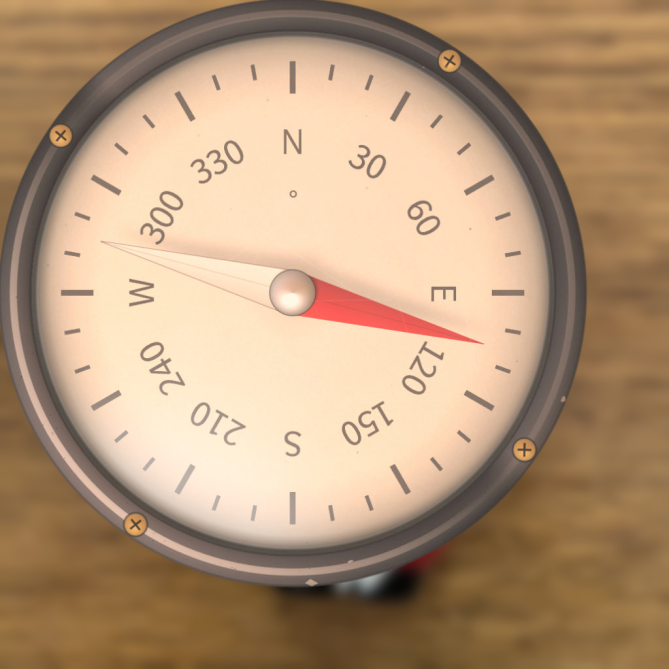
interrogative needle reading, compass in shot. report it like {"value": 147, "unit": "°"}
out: {"value": 105, "unit": "°"}
